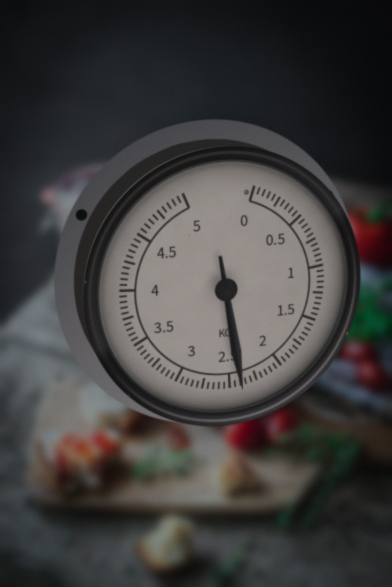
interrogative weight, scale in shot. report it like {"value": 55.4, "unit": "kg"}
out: {"value": 2.4, "unit": "kg"}
